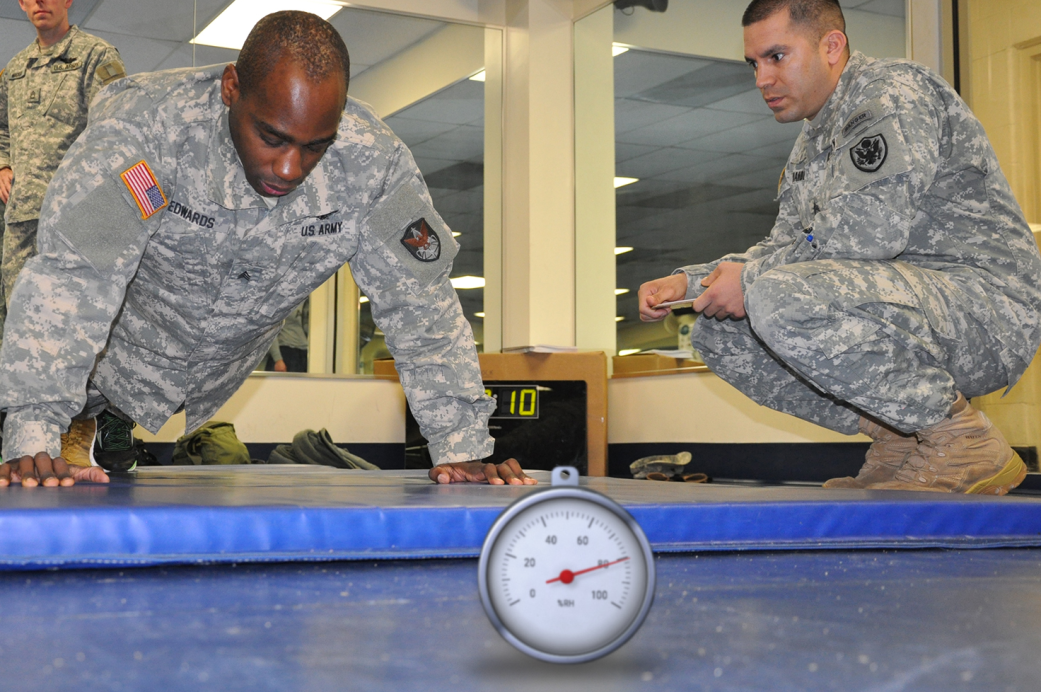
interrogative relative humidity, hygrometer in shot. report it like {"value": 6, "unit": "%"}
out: {"value": 80, "unit": "%"}
